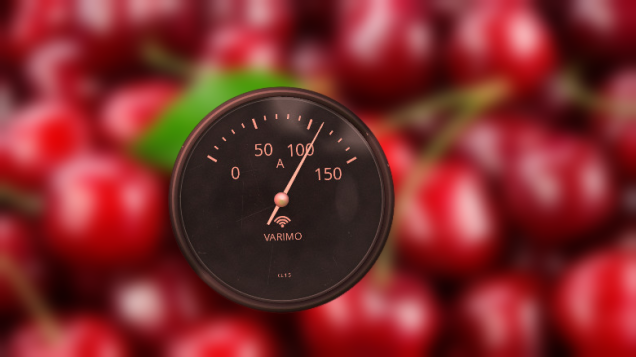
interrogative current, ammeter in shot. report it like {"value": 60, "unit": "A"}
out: {"value": 110, "unit": "A"}
